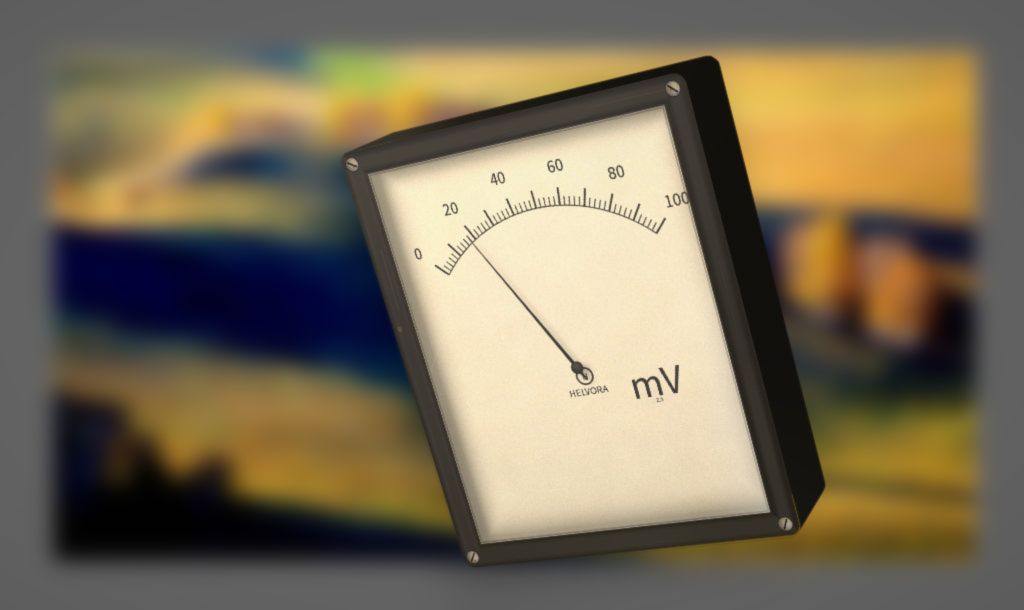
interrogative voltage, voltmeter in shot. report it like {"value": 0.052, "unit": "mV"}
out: {"value": 20, "unit": "mV"}
